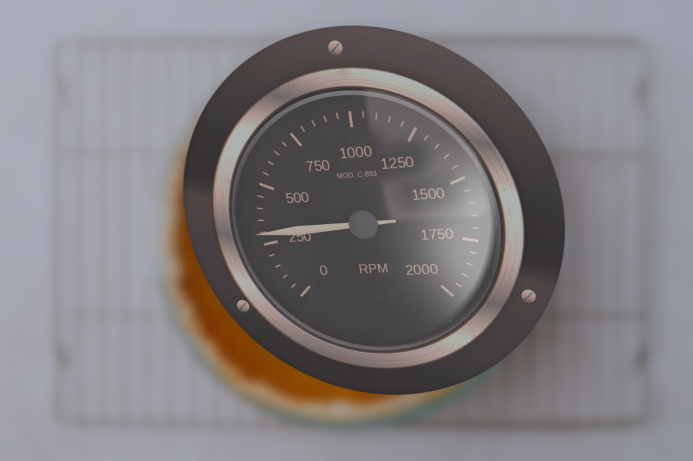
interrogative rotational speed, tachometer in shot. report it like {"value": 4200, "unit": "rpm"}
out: {"value": 300, "unit": "rpm"}
